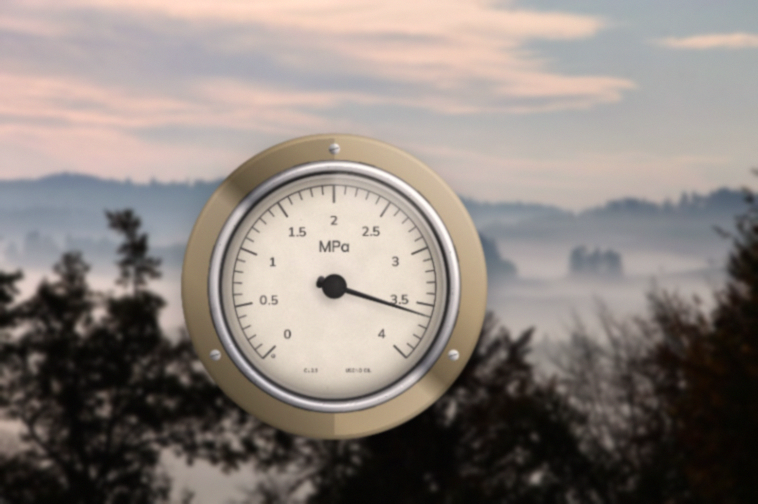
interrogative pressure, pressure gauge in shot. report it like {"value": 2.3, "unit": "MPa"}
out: {"value": 3.6, "unit": "MPa"}
